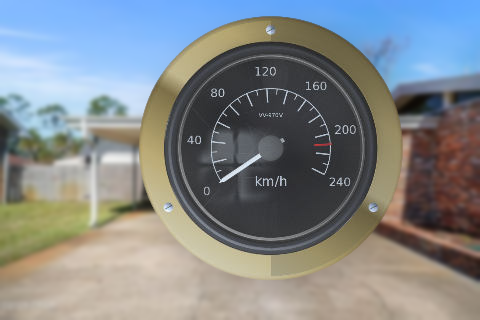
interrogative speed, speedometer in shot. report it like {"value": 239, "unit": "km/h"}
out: {"value": 0, "unit": "km/h"}
